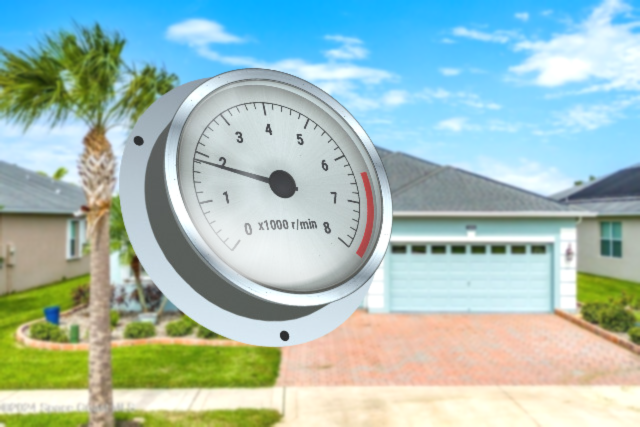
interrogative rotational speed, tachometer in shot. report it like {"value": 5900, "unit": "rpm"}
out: {"value": 1800, "unit": "rpm"}
